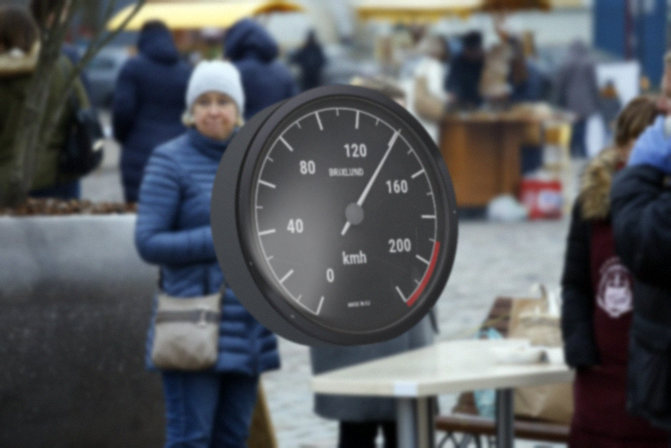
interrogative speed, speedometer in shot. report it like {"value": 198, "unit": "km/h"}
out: {"value": 140, "unit": "km/h"}
